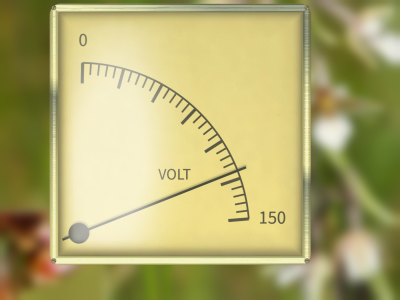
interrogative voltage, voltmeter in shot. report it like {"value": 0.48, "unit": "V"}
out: {"value": 120, "unit": "V"}
